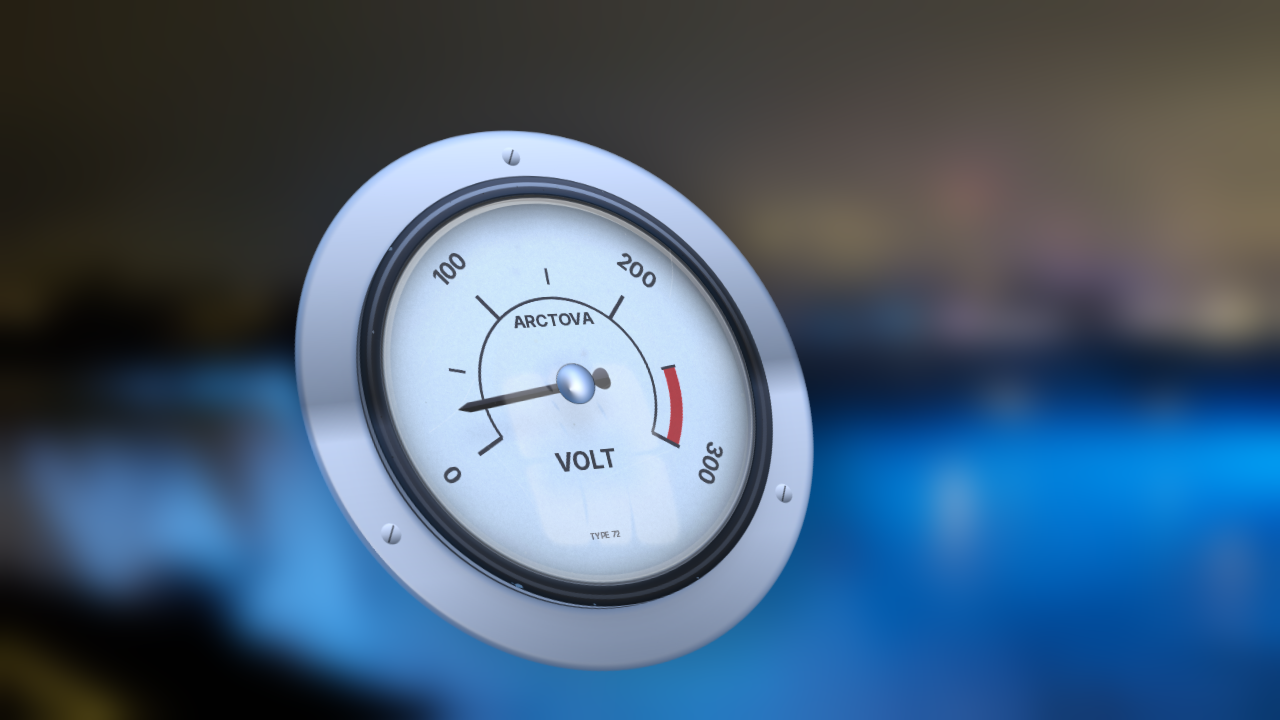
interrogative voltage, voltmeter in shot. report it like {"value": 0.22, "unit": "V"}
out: {"value": 25, "unit": "V"}
